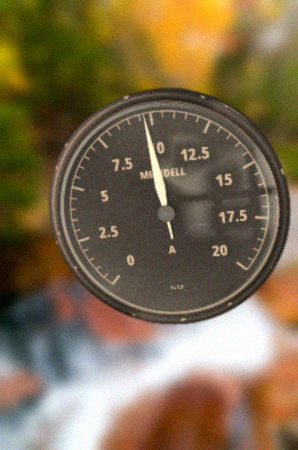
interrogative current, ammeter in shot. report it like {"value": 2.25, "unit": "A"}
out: {"value": 9.75, "unit": "A"}
